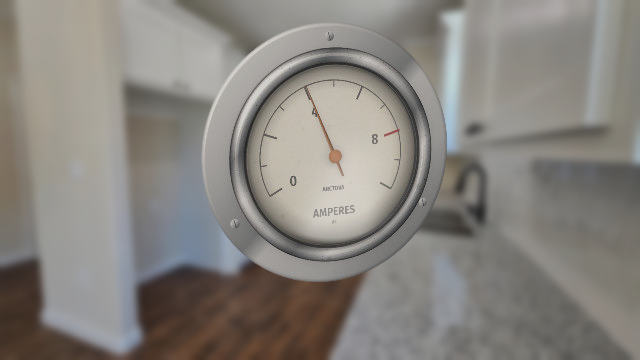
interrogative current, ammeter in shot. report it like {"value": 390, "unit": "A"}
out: {"value": 4, "unit": "A"}
